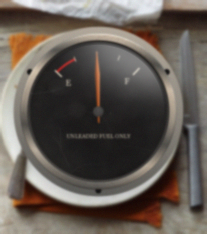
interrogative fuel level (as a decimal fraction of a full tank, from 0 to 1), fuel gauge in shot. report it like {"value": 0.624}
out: {"value": 0.5}
